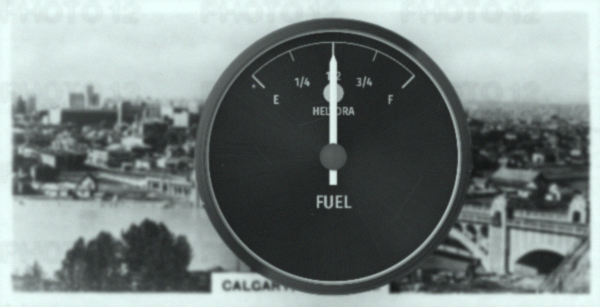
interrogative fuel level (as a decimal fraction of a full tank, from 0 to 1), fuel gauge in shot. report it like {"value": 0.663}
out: {"value": 0.5}
